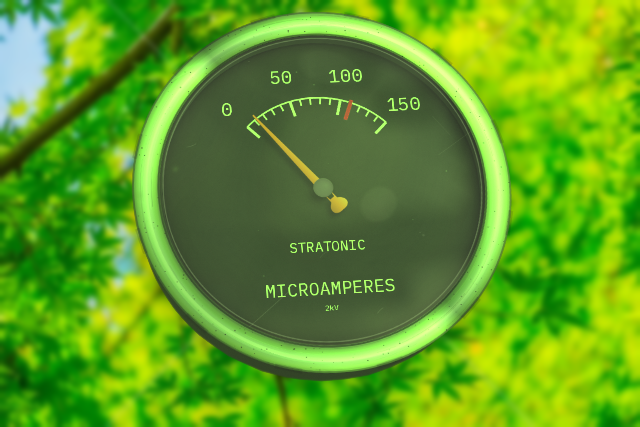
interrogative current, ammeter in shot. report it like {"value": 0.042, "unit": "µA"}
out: {"value": 10, "unit": "µA"}
